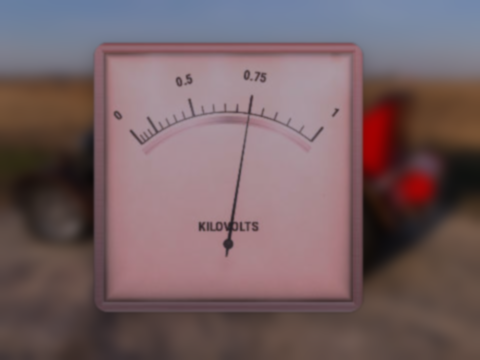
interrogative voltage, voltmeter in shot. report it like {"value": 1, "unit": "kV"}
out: {"value": 0.75, "unit": "kV"}
